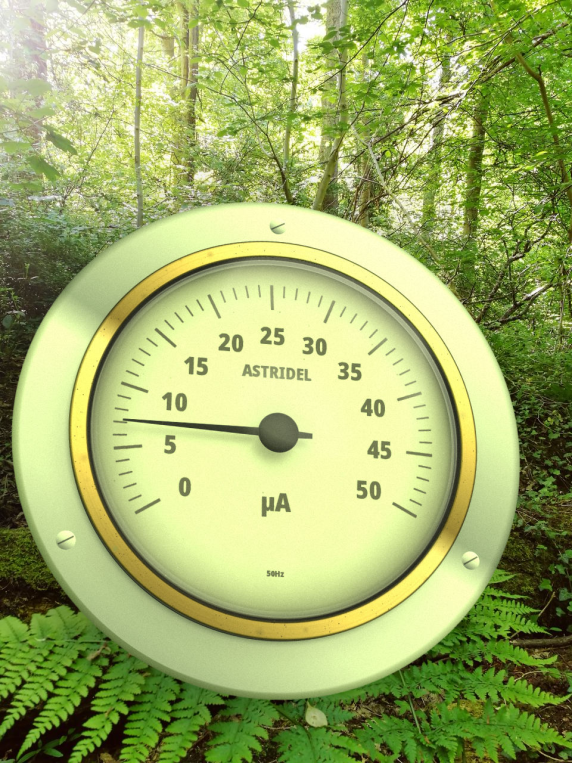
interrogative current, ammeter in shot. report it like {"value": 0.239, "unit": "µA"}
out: {"value": 7, "unit": "µA"}
